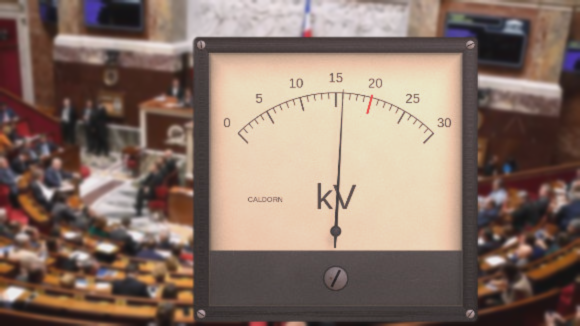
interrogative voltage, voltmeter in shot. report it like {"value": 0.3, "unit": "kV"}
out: {"value": 16, "unit": "kV"}
